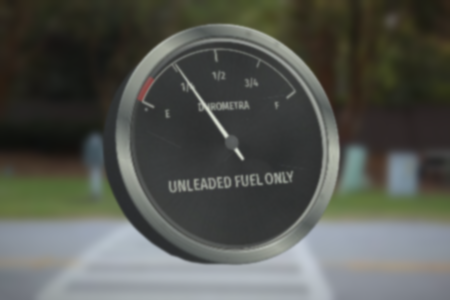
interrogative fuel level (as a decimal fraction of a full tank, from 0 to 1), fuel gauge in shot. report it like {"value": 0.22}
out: {"value": 0.25}
